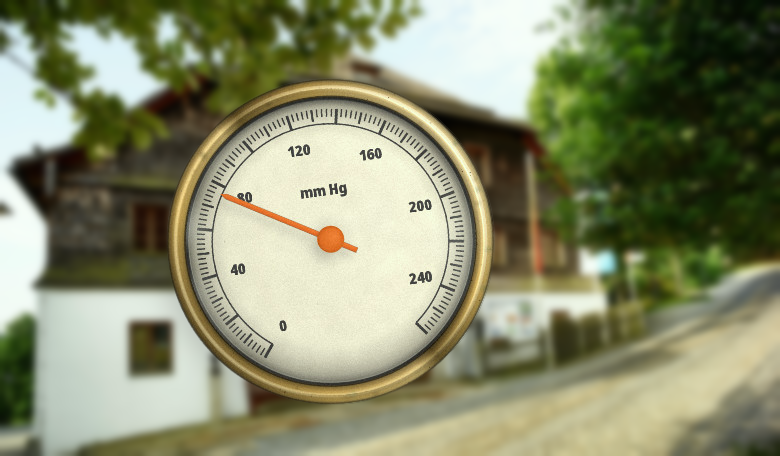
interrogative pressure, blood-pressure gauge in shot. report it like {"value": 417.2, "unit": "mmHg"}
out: {"value": 76, "unit": "mmHg"}
